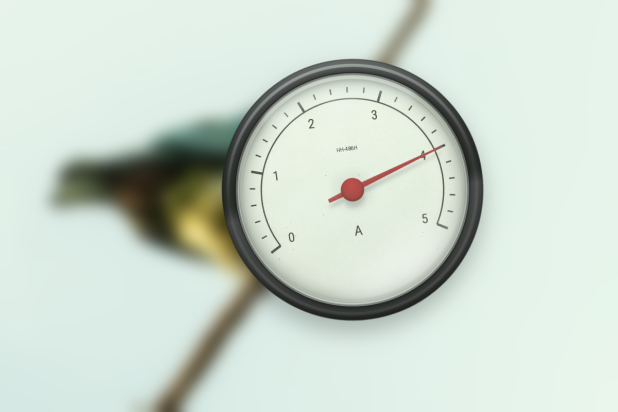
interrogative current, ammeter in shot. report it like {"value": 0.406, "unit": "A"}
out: {"value": 4, "unit": "A"}
